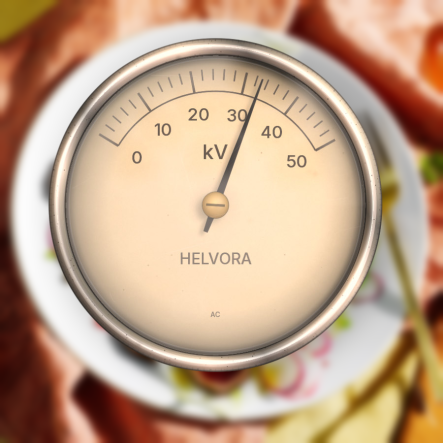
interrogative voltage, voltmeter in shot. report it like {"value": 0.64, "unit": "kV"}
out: {"value": 33, "unit": "kV"}
